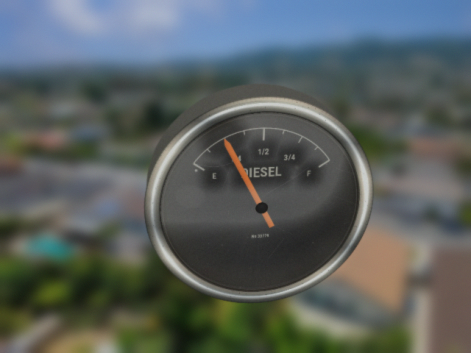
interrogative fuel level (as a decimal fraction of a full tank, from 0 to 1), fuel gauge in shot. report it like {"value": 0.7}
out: {"value": 0.25}
